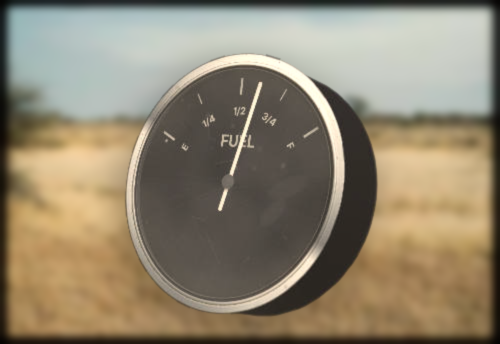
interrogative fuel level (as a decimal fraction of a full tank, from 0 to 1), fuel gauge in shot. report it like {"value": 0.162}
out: {"value": 0.625}
